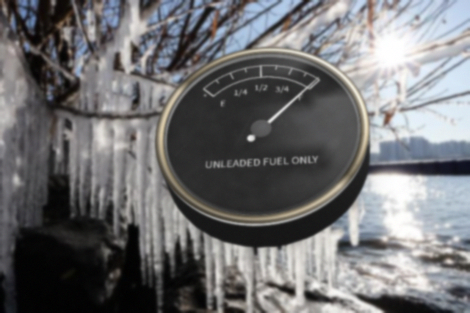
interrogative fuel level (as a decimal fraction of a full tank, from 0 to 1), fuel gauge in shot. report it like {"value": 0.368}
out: {"value": 1}
